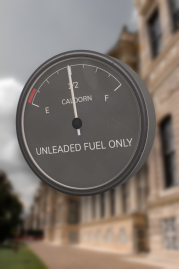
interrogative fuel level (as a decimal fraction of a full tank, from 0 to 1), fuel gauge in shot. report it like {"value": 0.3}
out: {"value": 0.5}
